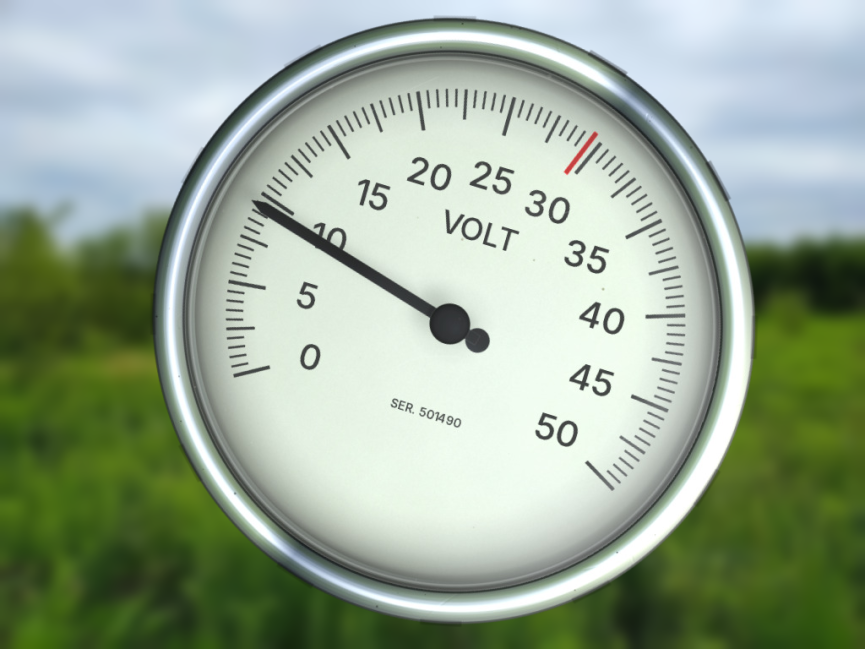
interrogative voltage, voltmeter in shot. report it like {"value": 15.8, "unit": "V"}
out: {"value": 9.5, "unit": "V"}
